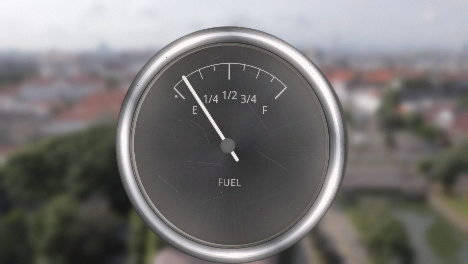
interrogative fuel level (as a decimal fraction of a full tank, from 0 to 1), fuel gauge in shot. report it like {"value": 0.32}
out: {"value": 0.125}
